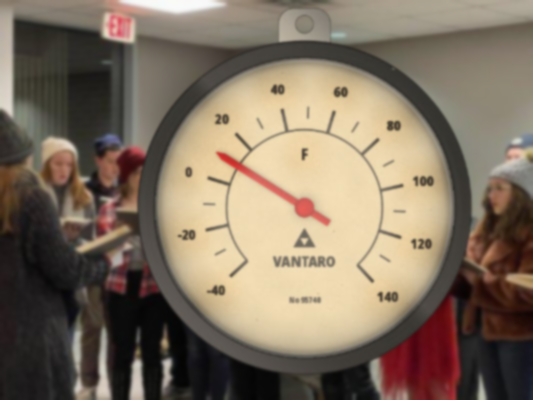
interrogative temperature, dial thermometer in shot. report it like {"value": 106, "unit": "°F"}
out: {"value": 10, "unit": "°F"}
